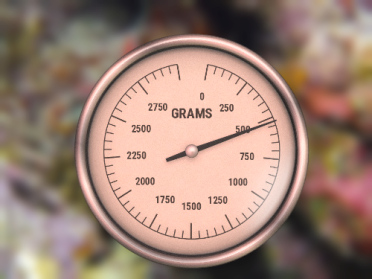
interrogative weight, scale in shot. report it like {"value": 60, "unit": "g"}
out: {"value": 525, "unit": "g"}
